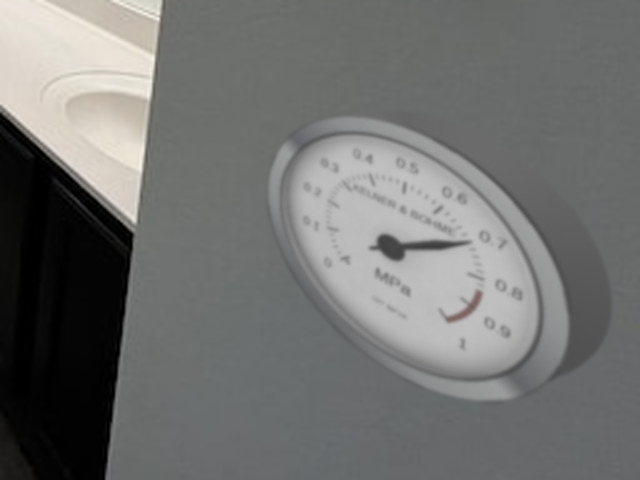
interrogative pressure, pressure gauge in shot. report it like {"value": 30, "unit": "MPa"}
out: {"value": 0.7, "unit": "MPa"}
